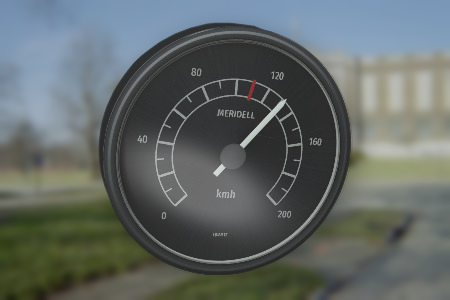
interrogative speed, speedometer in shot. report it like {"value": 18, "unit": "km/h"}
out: {"value": 130, "unit": "km/h"}
